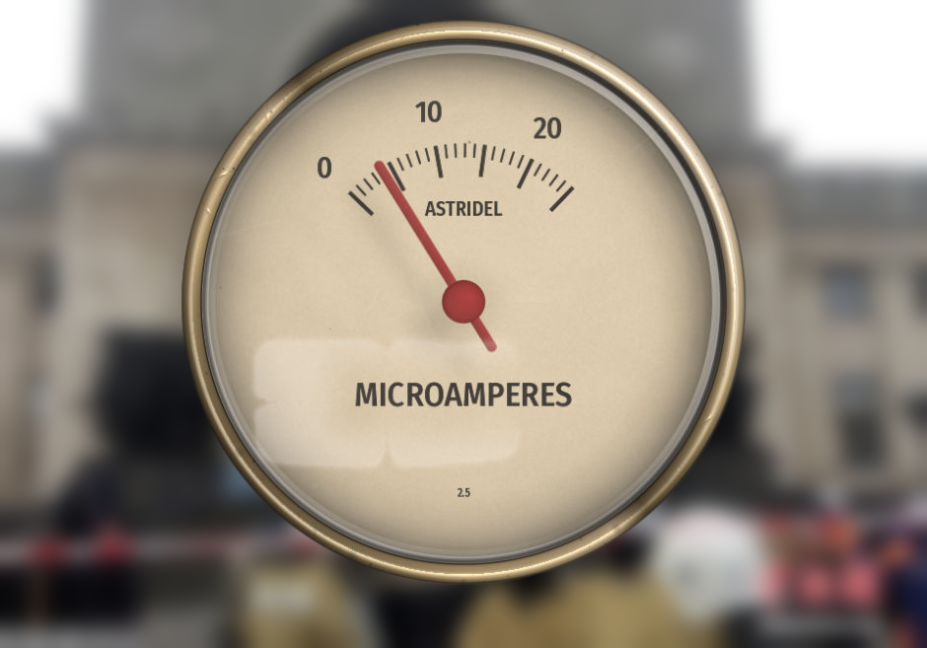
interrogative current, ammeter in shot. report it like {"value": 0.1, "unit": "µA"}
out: {"value": 4, "unit": "µA"}
